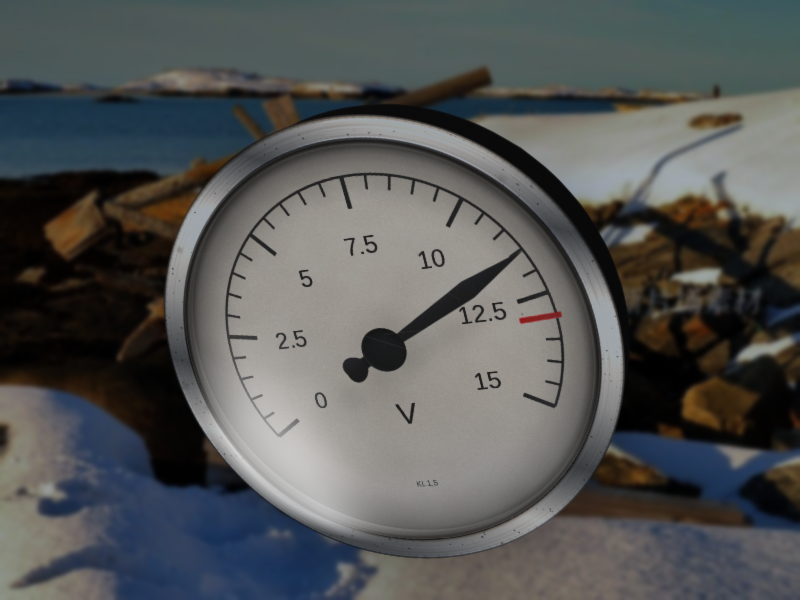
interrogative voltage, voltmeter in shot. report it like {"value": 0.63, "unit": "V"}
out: {"value": 11.5, "unit": "V"}
